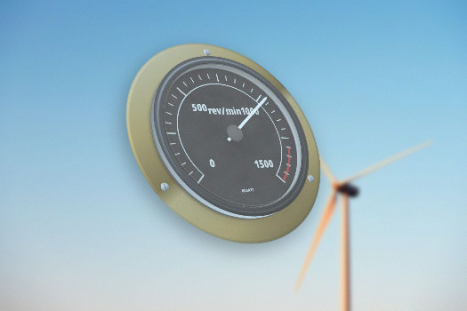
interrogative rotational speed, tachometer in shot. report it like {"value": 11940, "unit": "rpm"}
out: {"value": 1025, "unit": "rpm"}
